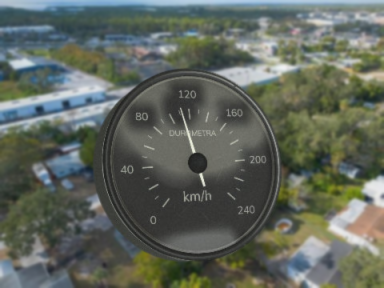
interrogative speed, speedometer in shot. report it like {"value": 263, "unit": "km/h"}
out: {"value": 110, "unit": "km/h"}
